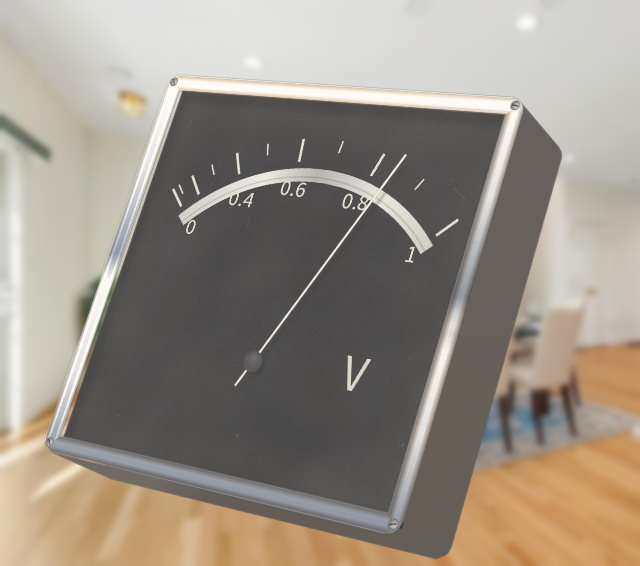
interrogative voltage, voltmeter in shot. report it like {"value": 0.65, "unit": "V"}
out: {"value": 0.85, "unit": "V"}
